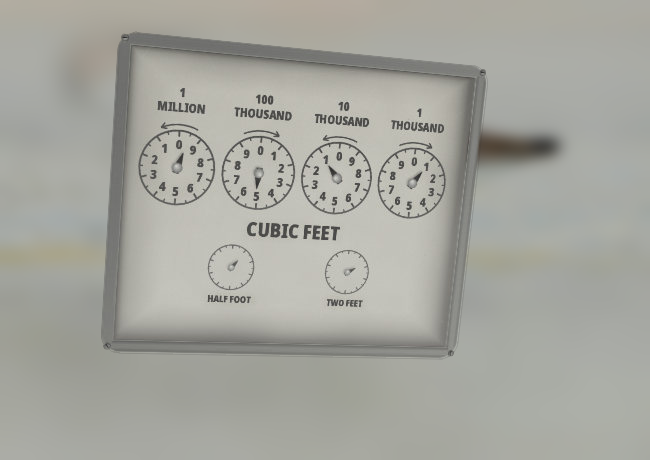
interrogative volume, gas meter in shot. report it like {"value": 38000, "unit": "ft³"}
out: {"value": 951100, "unit": "ft³"}
